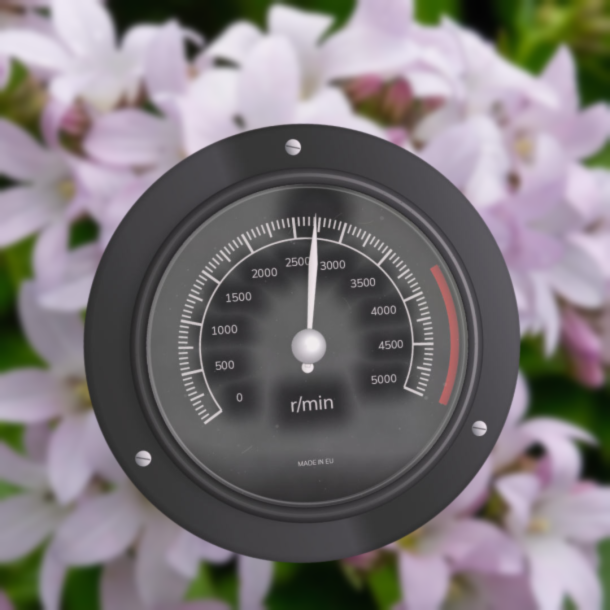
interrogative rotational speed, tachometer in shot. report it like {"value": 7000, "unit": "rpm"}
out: {"value": 2700, "unit": "rpm"}
